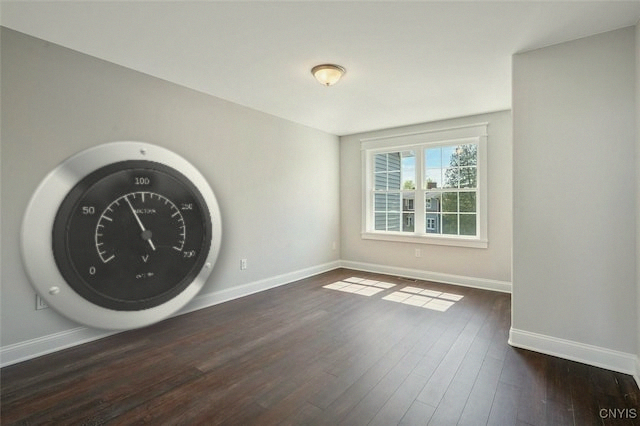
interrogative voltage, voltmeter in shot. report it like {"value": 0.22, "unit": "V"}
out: {"value": 80, "unit": "V"}
